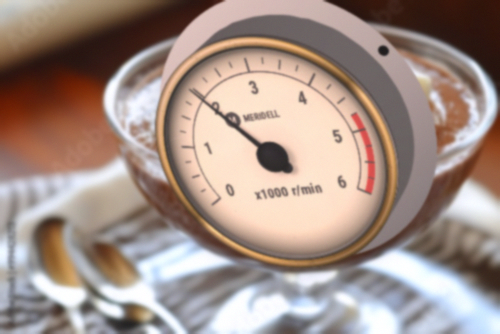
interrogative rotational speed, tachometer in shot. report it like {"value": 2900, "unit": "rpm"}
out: {"value": 2000, "unit": "rpm"}
